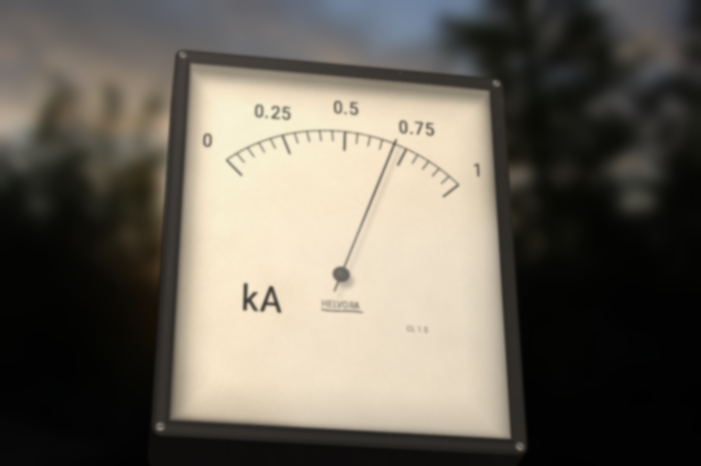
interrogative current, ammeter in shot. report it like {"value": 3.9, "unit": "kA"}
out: {"value": 0.7, "unit": "kA"}
